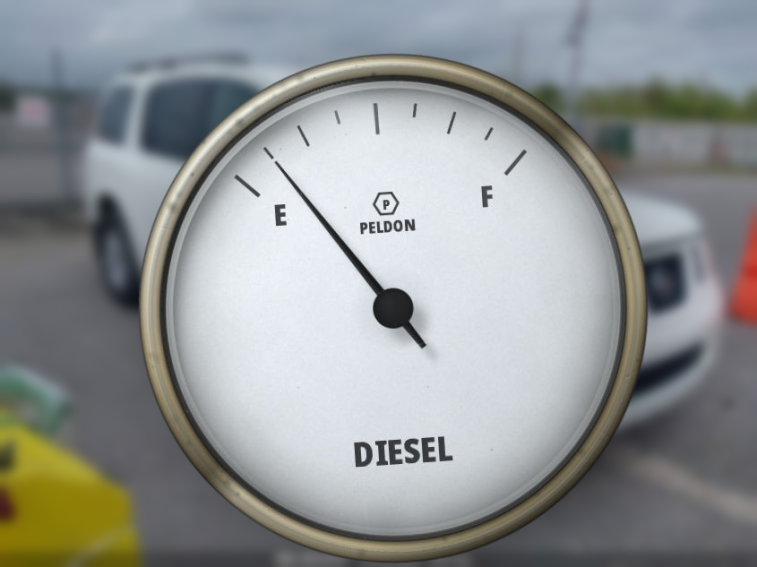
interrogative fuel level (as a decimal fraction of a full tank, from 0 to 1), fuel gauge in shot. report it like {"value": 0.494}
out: {"value": 0.125}
